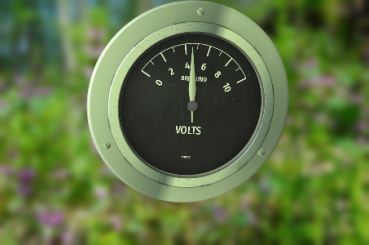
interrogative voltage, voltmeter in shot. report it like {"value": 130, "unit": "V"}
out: {"value": 4.5, "unit": "V"}
